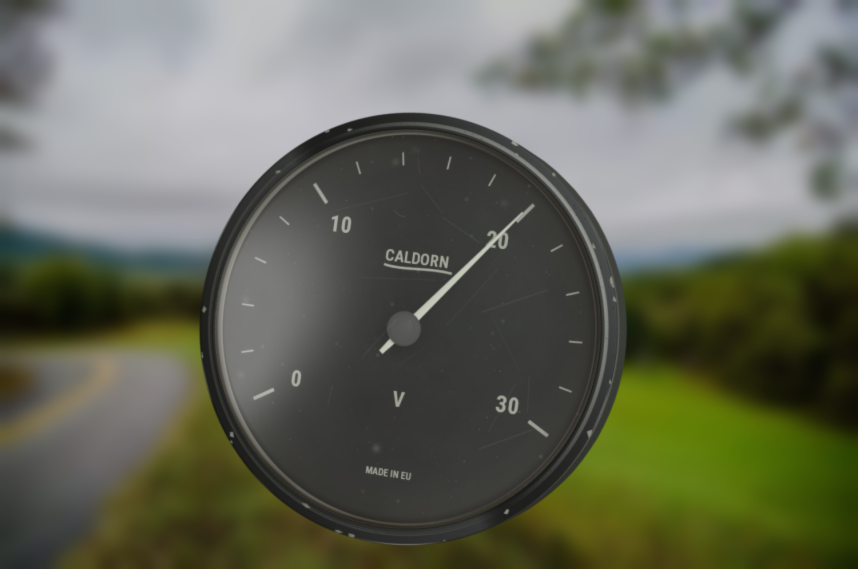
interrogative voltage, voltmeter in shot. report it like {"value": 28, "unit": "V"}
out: {"value": 20, "unit": "V"}
